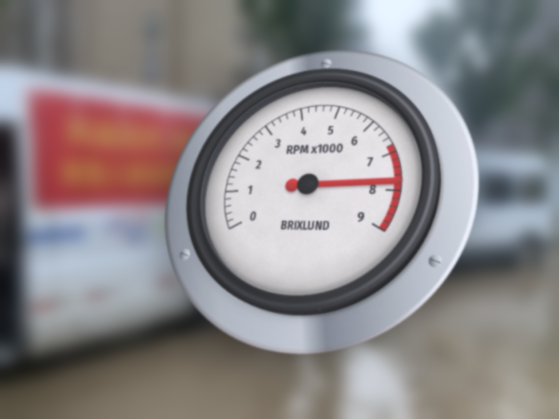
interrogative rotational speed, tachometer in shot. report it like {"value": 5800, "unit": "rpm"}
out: {"value": 7800, "unit": "rpm"}
